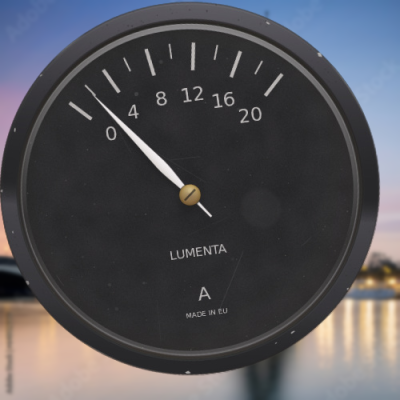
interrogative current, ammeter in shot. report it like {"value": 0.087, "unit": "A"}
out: {"value": 2, "unit": "A"}
